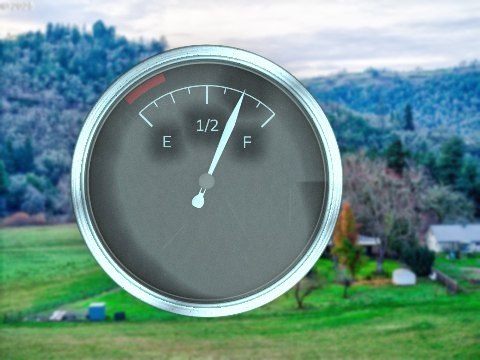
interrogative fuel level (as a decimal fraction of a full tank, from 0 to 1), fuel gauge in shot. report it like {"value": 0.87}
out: {"value": 0.75}
